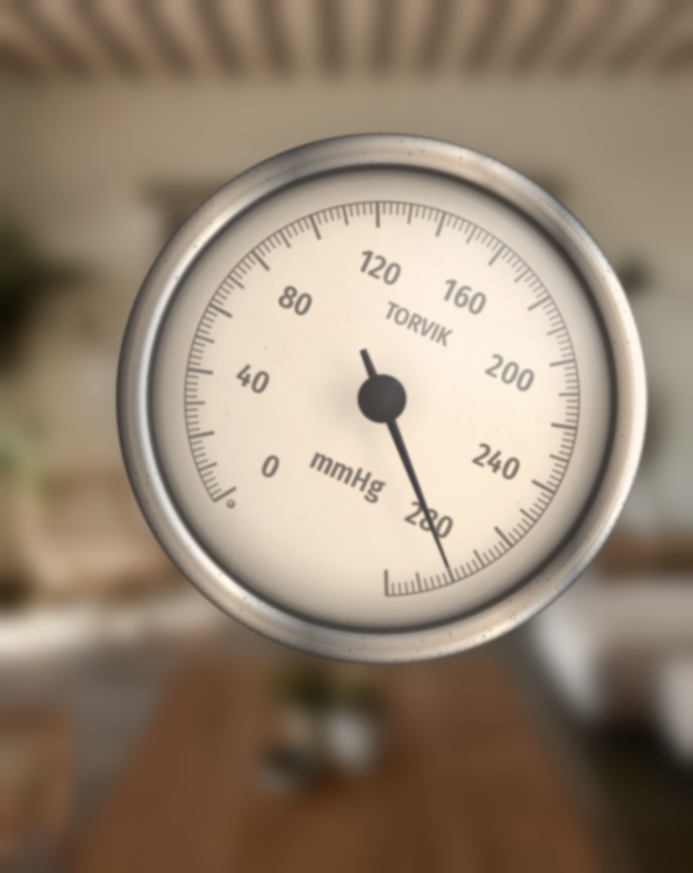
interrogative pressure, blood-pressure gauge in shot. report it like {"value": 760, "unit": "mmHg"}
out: {"value": 280, "unit": "mmHg"}
